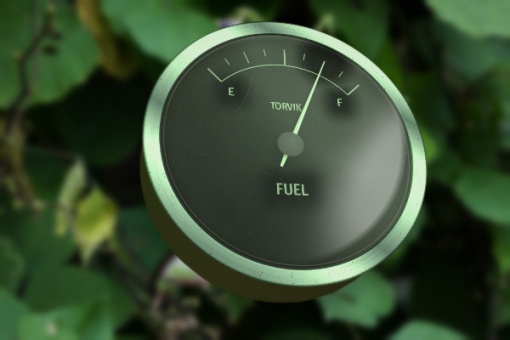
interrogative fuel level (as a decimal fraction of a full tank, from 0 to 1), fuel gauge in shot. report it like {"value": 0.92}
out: {"value": 0.75}
